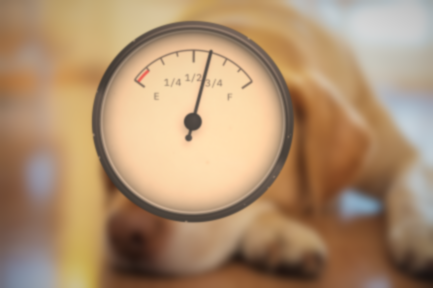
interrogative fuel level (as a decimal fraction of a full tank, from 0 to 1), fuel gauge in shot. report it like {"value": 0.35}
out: {"value": 0.625}
